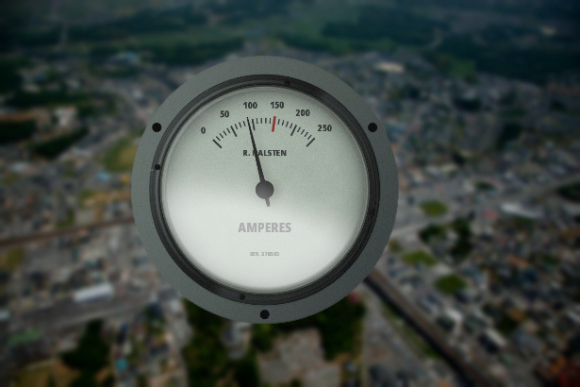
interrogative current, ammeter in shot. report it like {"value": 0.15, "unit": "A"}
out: {"value": 90, "unit": "A"}
